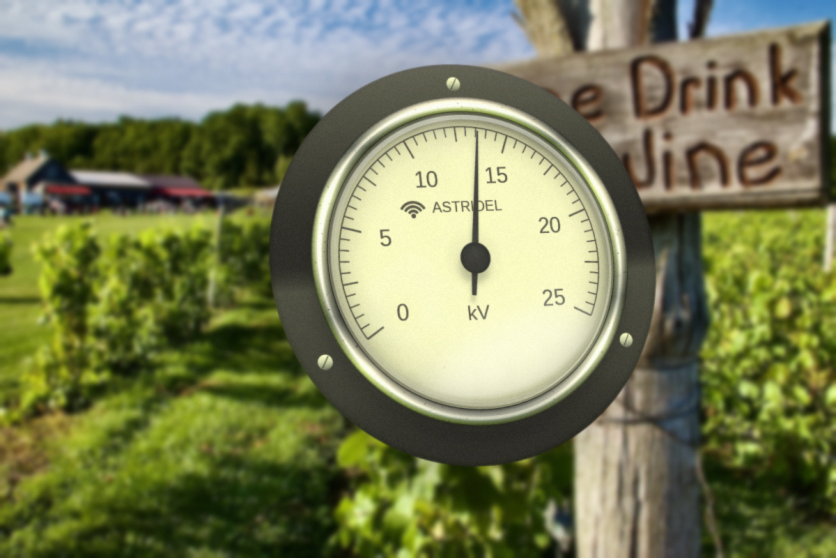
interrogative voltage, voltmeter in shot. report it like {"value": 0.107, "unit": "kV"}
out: {"value": 13.5, "unit": "kV"}
